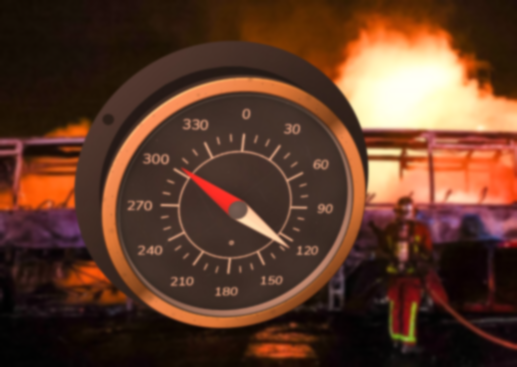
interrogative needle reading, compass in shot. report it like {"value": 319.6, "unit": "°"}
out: {"value": 305, "unit": "°"}
